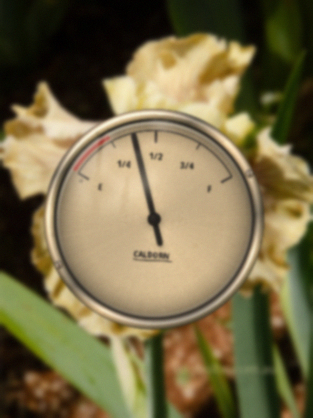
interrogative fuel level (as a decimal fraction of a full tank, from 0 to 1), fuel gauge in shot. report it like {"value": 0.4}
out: {"value": 0.375}
